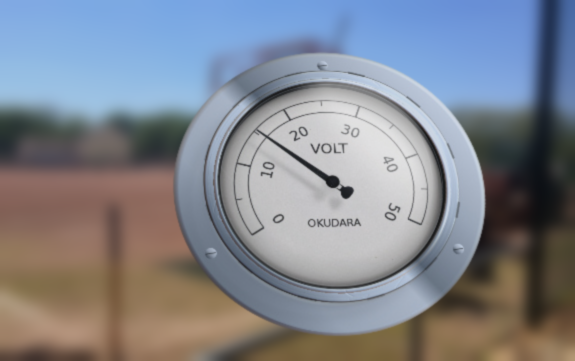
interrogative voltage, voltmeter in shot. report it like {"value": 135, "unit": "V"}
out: {"value": 15, "unit": "V"}
